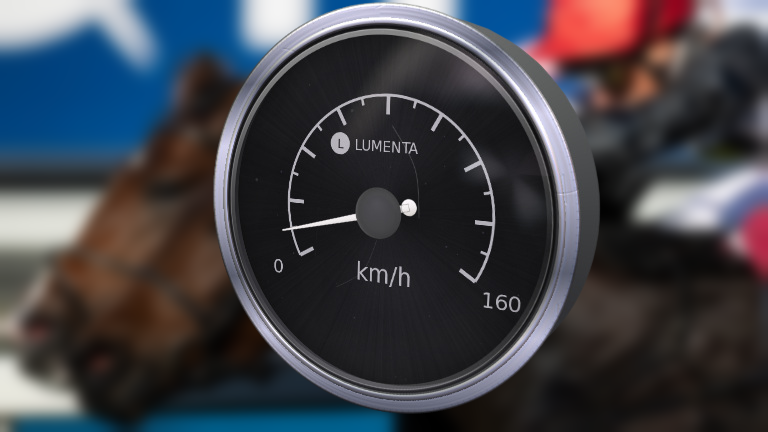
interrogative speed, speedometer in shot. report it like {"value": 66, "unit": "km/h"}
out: {"value": 10, "unit": "km/h"}
